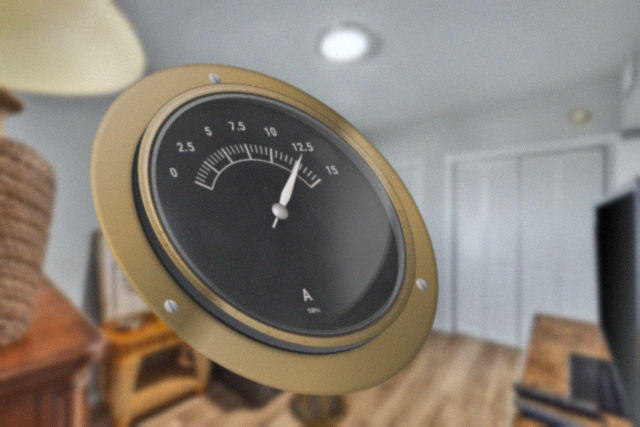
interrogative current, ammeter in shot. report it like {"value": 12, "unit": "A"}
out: {"value": 12.5, "unit": "A"}
